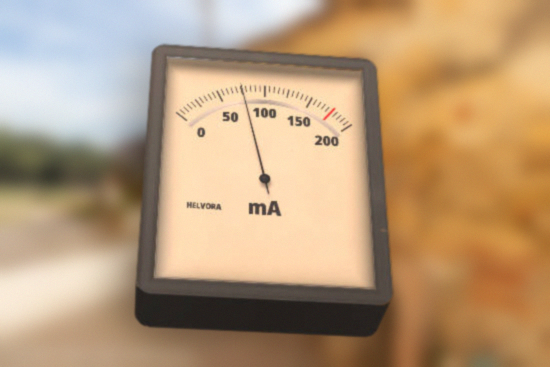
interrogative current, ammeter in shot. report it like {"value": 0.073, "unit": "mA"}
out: {"value": 75, "unit": "mA"}
